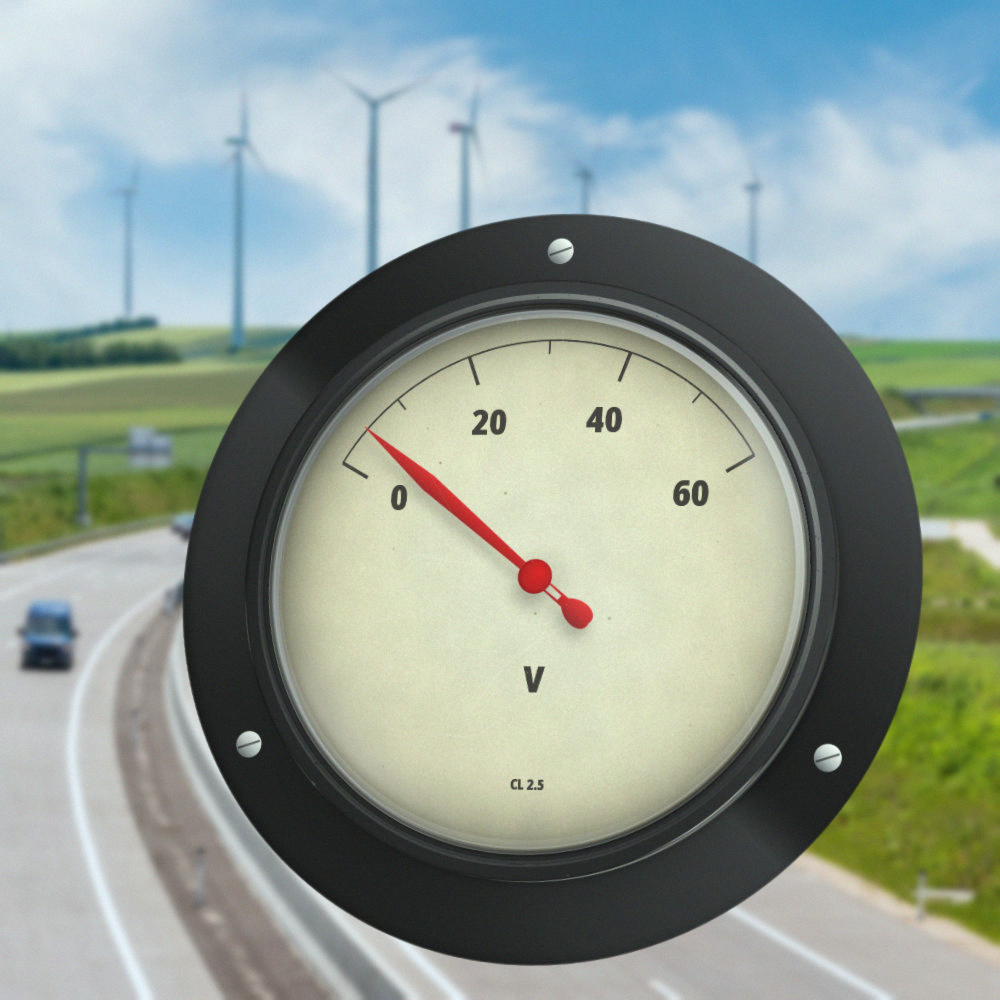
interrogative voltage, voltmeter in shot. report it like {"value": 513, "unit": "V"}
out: {"value": 5, "unit": "V"}
